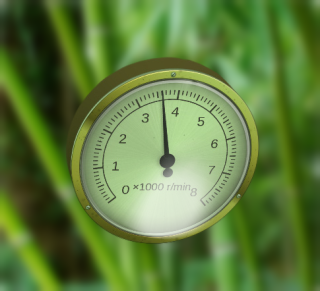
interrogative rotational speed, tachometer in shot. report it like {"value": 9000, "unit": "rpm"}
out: {"value": 3600, "unit": "rpm"}
